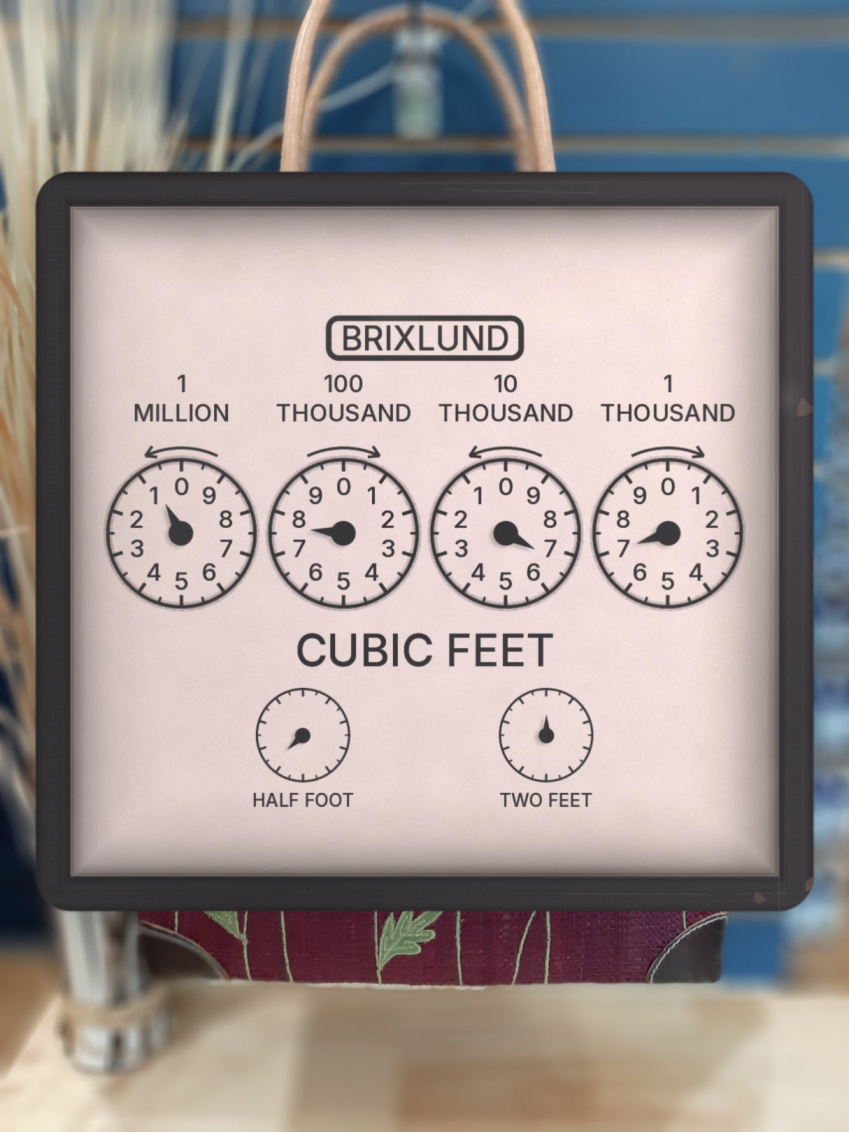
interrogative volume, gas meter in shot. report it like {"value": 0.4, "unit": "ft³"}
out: {"value": 76700, "unit": "ft³"}
